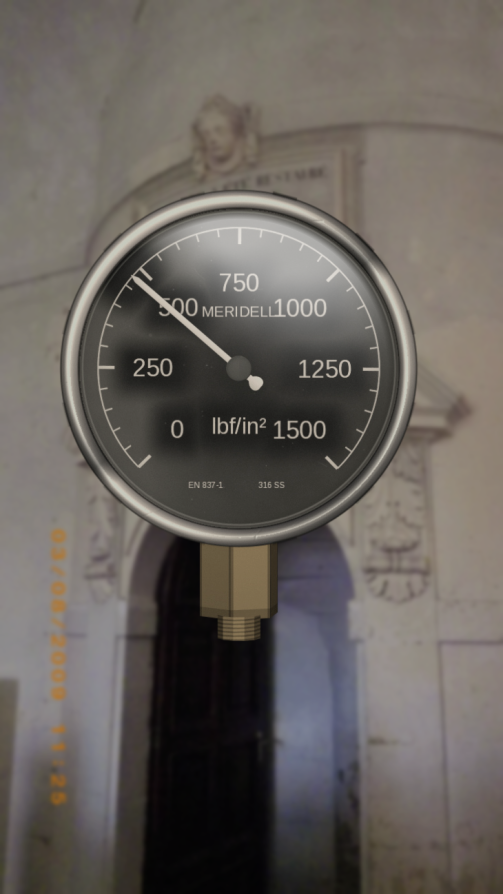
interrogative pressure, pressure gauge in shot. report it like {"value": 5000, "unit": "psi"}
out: {"value": 475, "unit": "psi"}
